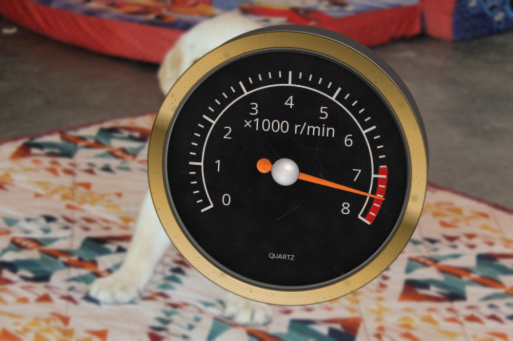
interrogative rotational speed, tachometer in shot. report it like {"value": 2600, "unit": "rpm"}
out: {"value": 7400, "unit": "rpm"}
